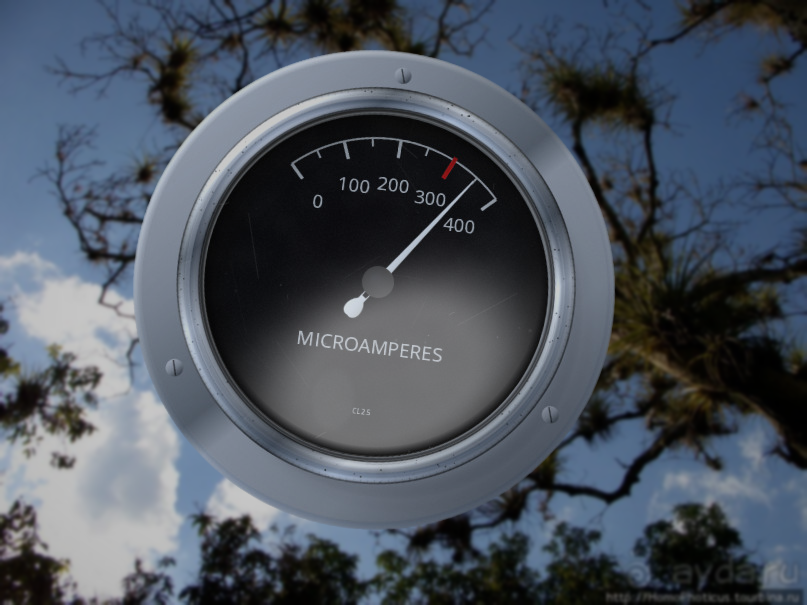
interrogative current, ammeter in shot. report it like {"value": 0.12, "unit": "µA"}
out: {"value": 350, "unit": "µA"}
